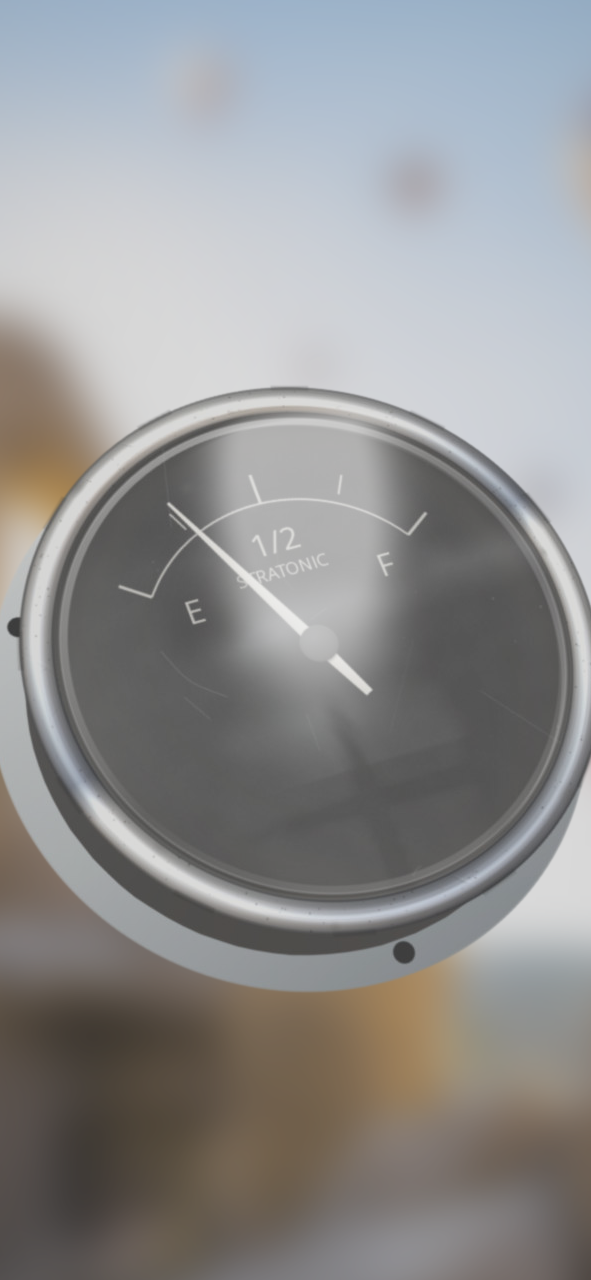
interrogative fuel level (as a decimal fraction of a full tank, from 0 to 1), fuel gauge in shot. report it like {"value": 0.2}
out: {"value": 0.25}
